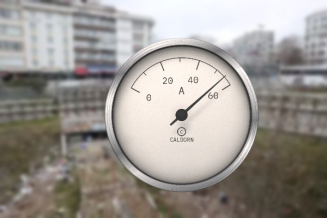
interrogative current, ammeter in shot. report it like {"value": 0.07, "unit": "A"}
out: {"value": 55, "unit": "A"}
